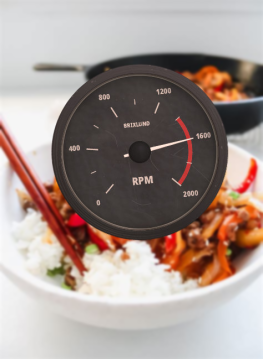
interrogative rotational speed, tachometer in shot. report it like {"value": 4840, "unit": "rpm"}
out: {"value": 1600, "unit": "rpm"}
